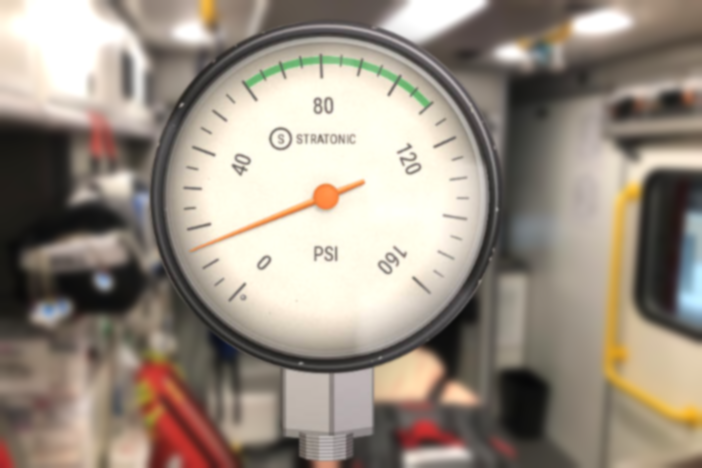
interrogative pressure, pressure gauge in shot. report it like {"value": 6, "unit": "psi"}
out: {"value": 15, "unit": "psi"}
